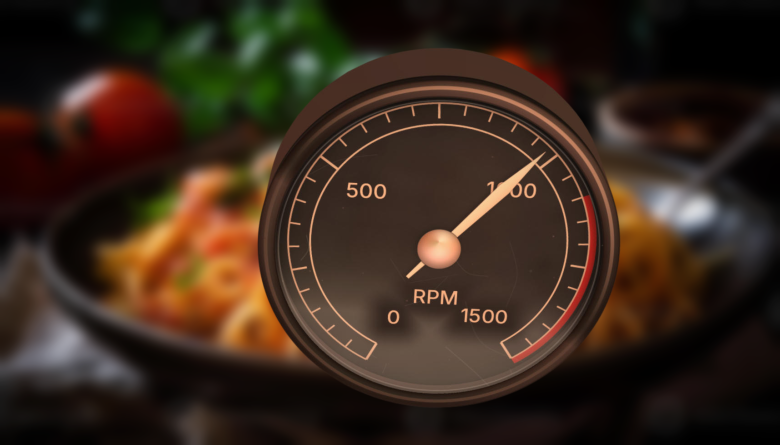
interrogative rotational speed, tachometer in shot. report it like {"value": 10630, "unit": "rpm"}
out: {"value": 975, "unit": "rpm"}
